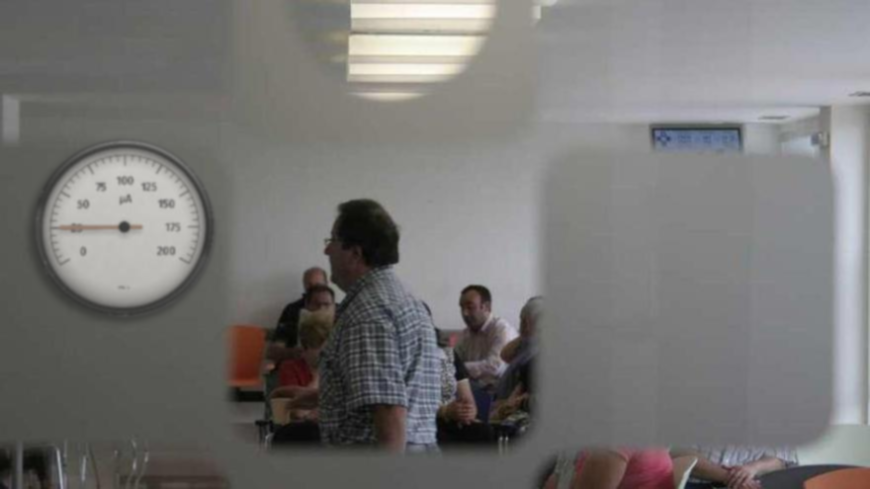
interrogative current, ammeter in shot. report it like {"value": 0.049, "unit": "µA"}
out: {"value": 25, "unit": "µA"}
